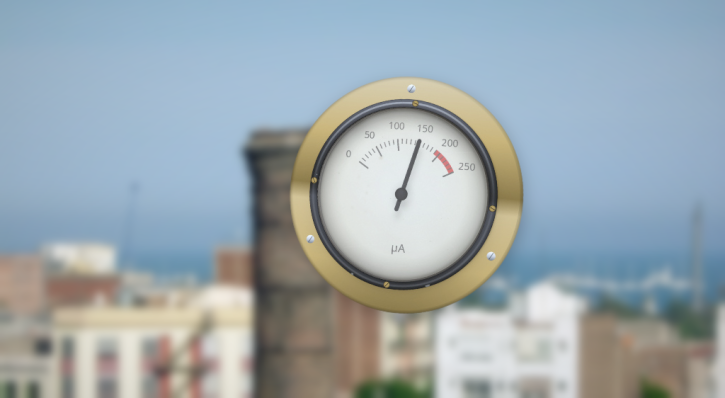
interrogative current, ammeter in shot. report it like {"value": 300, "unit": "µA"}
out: {"value": 150, "unit": "µA"}
